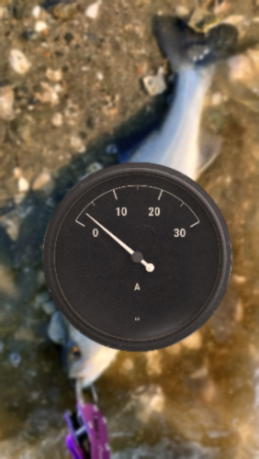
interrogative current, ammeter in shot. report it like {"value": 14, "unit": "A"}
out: {"value": 2.5, "unit": "A"}
